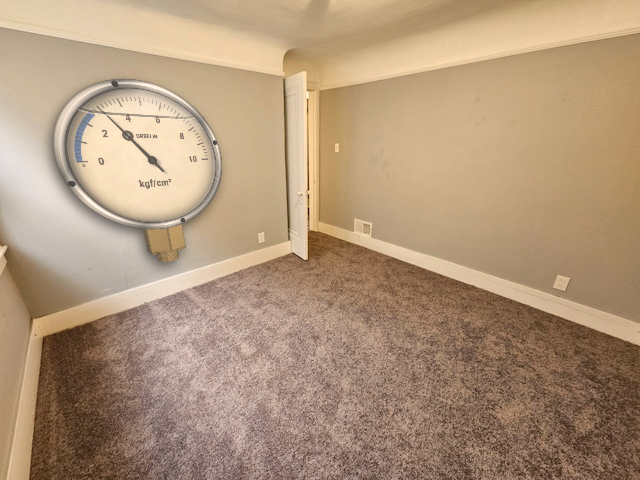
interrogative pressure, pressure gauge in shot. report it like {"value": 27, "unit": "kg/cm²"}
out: {"value": 3, "unit": "kg/cm²"}
